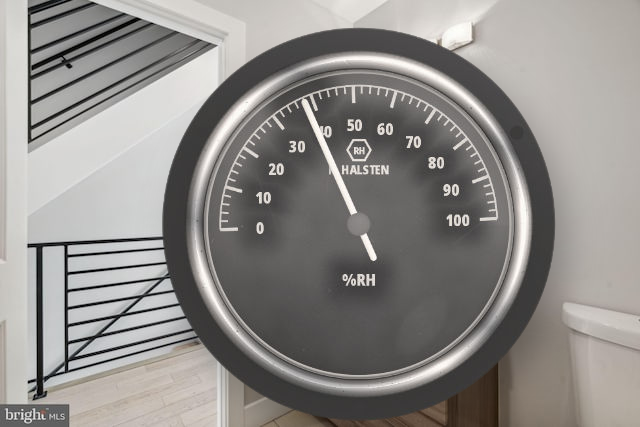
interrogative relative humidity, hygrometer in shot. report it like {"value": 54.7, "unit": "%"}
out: {"value": 38, "unit": "%"}
